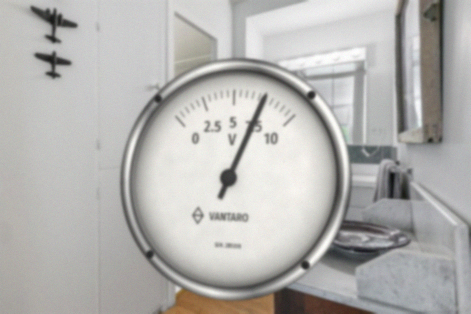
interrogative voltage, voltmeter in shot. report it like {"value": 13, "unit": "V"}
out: {"value": 7.5, "unit": "V"}
